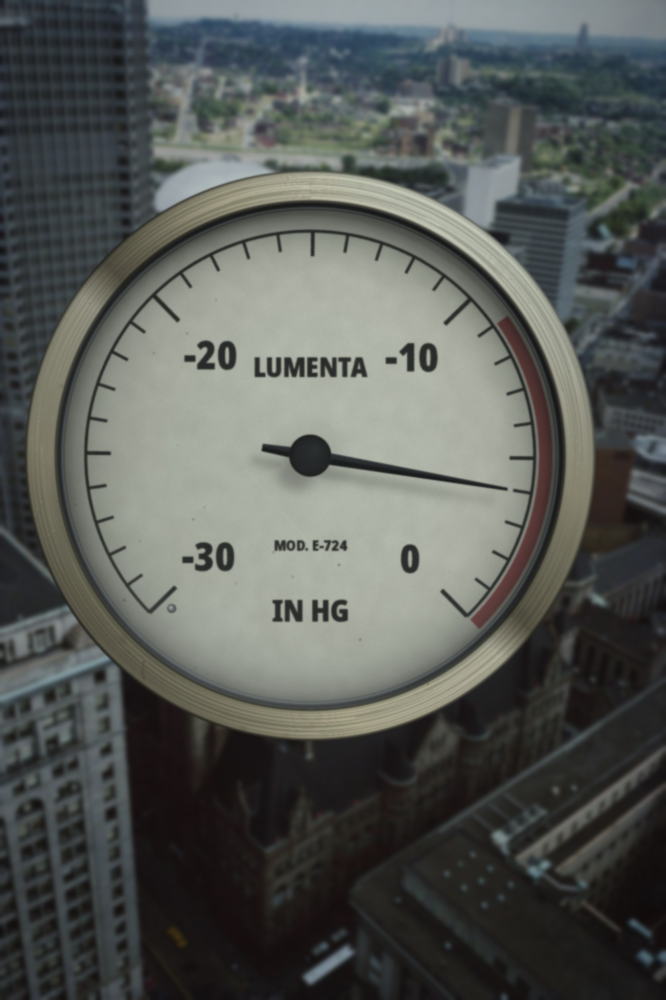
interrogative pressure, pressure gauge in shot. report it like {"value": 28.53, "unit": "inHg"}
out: {"value": -4, "unit": "inHg"}
